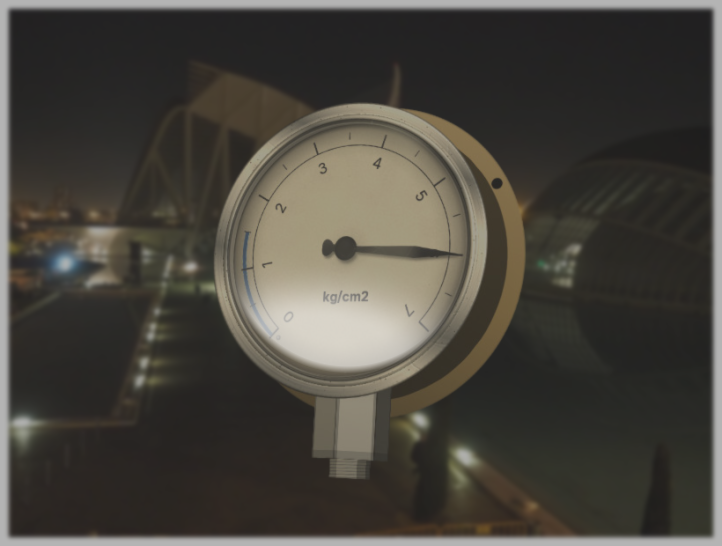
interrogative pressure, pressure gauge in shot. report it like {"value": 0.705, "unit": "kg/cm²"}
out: {"value": 6, "unit": "kg/cm²"}
